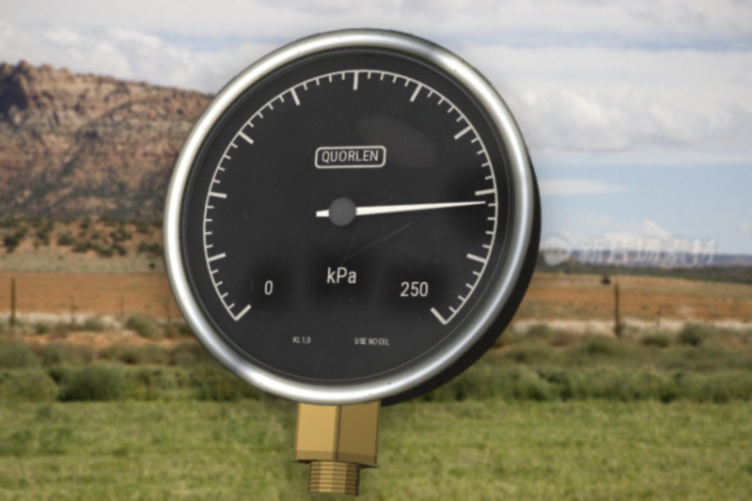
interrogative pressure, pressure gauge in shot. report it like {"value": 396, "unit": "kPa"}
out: {"value": 205, "unit": "kPa"}
